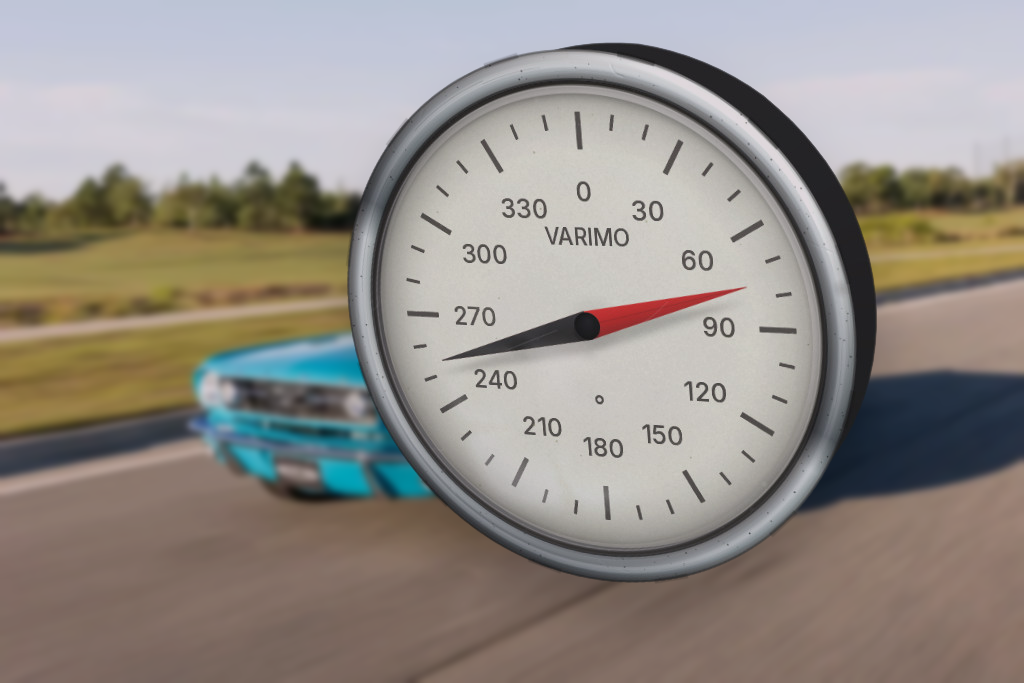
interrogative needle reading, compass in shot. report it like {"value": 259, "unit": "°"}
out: {"value": 75, "unit": "°"}
